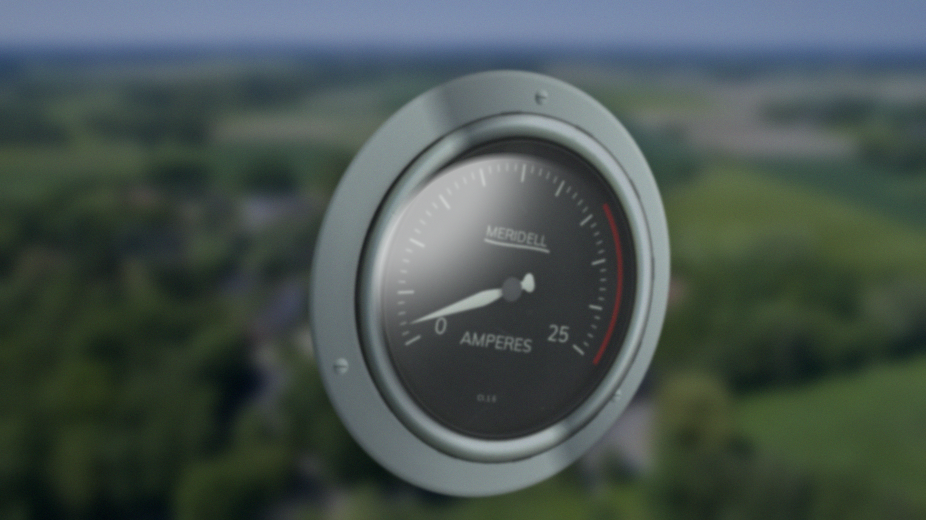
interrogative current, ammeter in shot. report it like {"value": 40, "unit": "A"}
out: {"value": 1, "unit": "A"}
